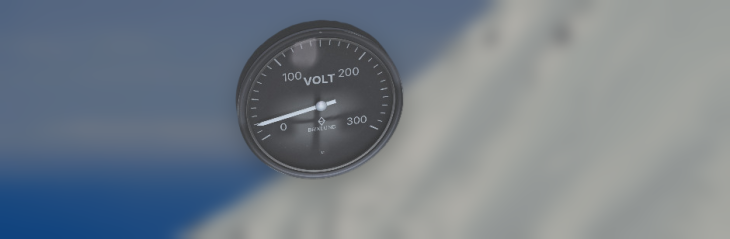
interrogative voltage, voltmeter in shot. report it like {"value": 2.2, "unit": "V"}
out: {"value": 20, "unit": "V"}
